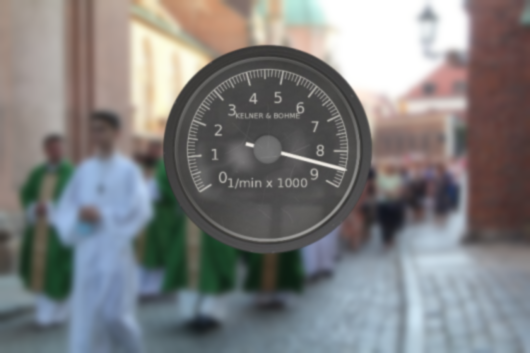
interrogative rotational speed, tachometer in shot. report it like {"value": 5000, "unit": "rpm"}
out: {"value": 8500, "unit": "rpm"}
